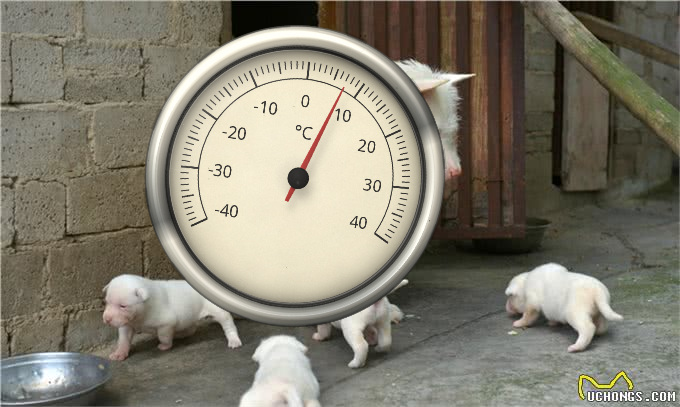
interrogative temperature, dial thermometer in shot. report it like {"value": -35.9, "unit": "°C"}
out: {"value": 7, "unit": "°C"}
